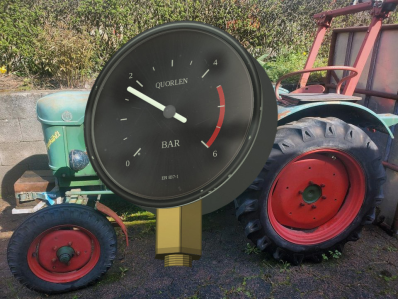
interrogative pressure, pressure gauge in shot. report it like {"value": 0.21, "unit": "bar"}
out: {"value": 1.75, "unit": "bar"}
